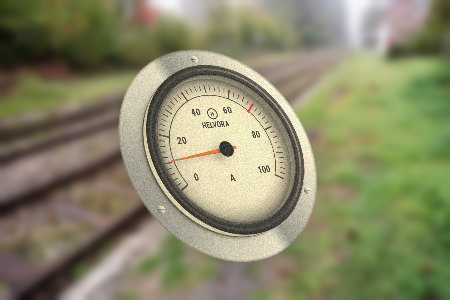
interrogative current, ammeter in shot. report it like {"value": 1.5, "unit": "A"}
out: {"value": 10, "unit": "A"}
